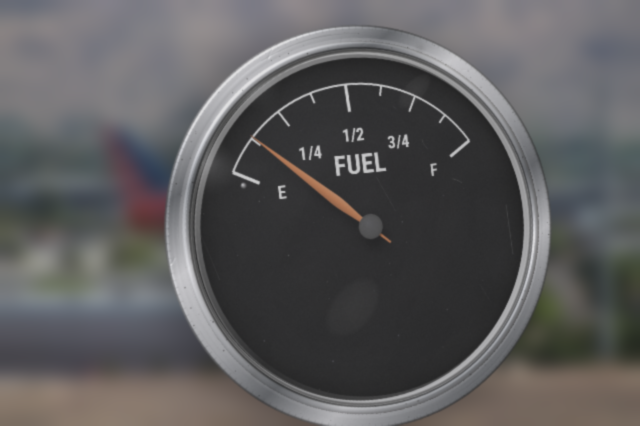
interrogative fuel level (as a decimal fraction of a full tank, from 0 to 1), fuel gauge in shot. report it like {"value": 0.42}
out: {"value": 0.125}
